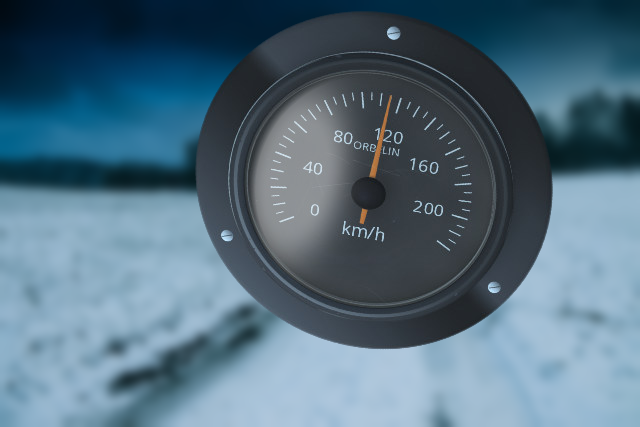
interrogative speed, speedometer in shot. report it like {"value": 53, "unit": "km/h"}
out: {"value": 115, "unit": "km/h"}
